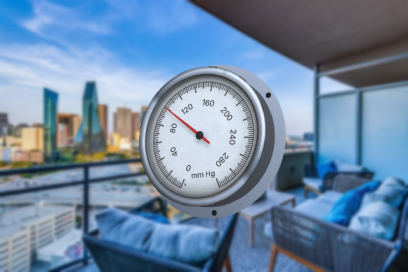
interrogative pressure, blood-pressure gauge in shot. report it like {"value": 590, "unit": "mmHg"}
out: {"value": 100, "unit": "mmHg"}
